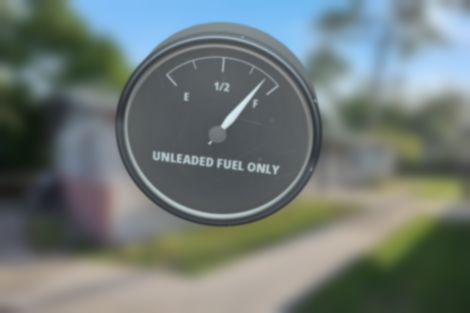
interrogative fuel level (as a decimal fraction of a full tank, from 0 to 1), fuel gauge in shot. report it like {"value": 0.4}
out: {"value": 0.875}
